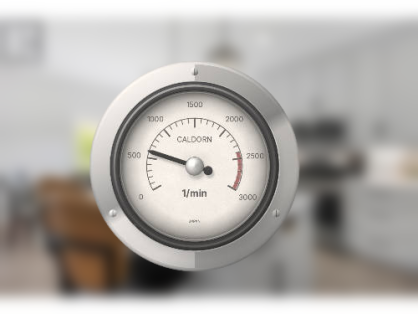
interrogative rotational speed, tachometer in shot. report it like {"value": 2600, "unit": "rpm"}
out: {"value": 600, "unit": "rpm"}
